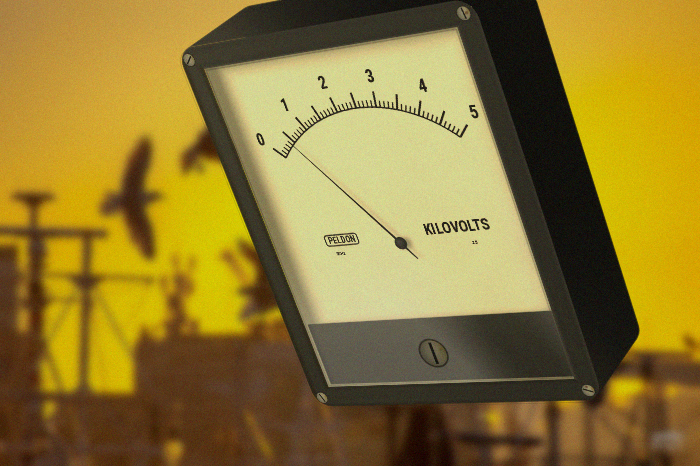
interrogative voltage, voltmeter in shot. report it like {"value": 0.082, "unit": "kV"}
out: {"value": 0.5, "unit": "kV"}
